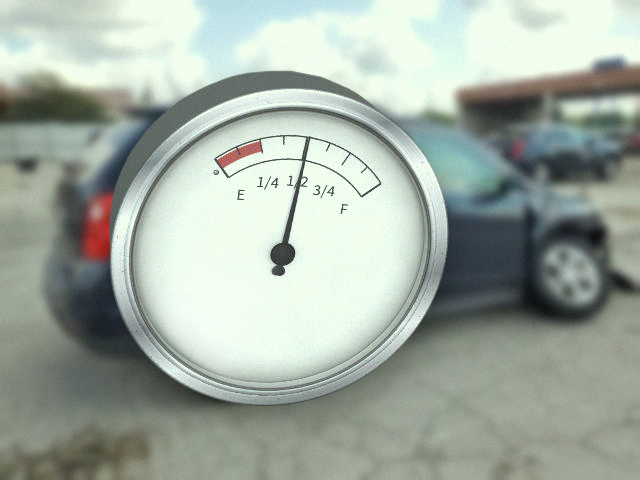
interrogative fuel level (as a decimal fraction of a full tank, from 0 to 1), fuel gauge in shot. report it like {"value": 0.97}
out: {"value": 0.5}
